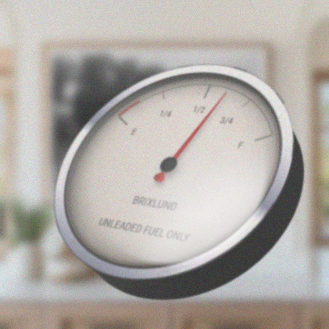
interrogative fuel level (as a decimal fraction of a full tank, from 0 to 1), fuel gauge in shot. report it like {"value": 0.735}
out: {"value": 0.625}
